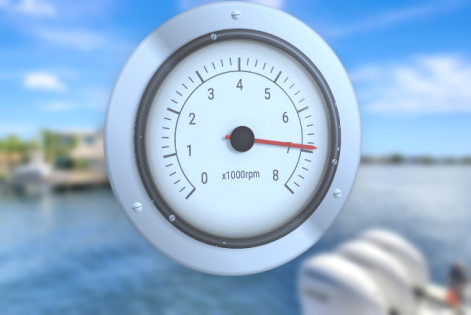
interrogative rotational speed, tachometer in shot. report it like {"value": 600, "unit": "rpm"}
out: {"value": 6900, "unit": "rpm"}
